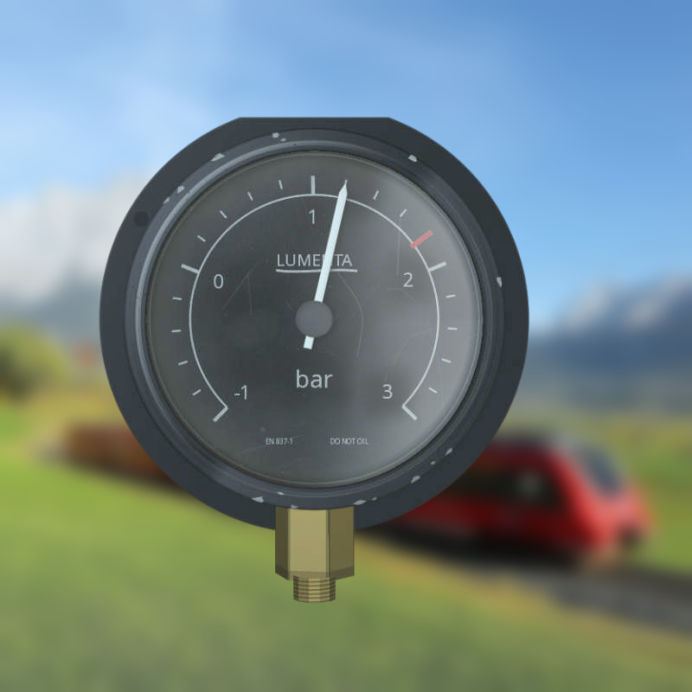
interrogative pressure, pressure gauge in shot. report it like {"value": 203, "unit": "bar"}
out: {"value": 1.2, "unit": "bar"}
